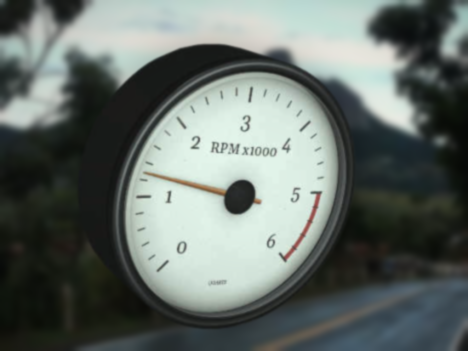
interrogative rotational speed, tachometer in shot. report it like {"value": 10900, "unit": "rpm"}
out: {"value": 1300, "unit": "rpm"}
